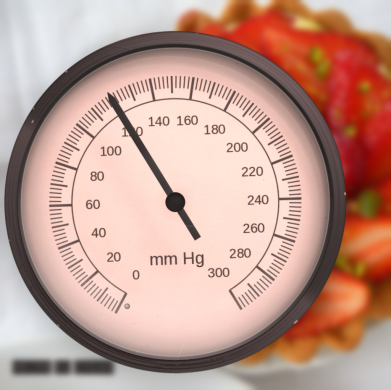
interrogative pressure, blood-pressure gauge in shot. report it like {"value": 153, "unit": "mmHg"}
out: {"value": 120, "unit": "mmHg"}
